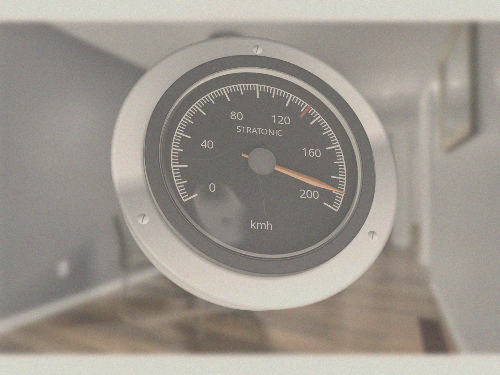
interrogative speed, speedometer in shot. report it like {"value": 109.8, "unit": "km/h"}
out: {"value": 190, "unit": "km/h"}
